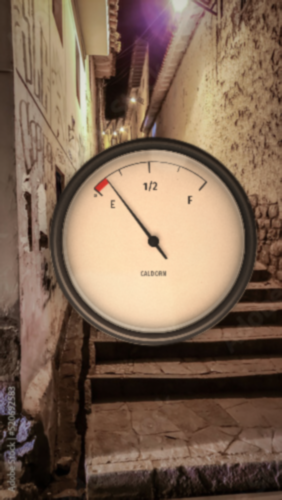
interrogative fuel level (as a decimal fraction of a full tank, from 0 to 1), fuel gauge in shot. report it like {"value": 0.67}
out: {"value": 0.125}
